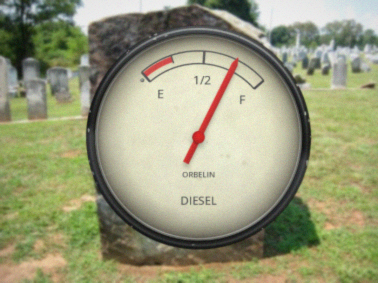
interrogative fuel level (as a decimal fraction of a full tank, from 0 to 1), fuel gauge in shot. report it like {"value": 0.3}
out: {"value": 0.75}
